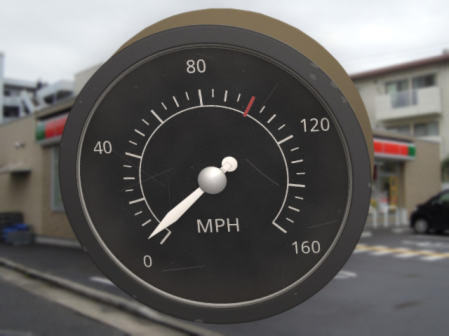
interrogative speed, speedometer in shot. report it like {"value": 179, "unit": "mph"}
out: {"value": 5, "unit": "mph"}
